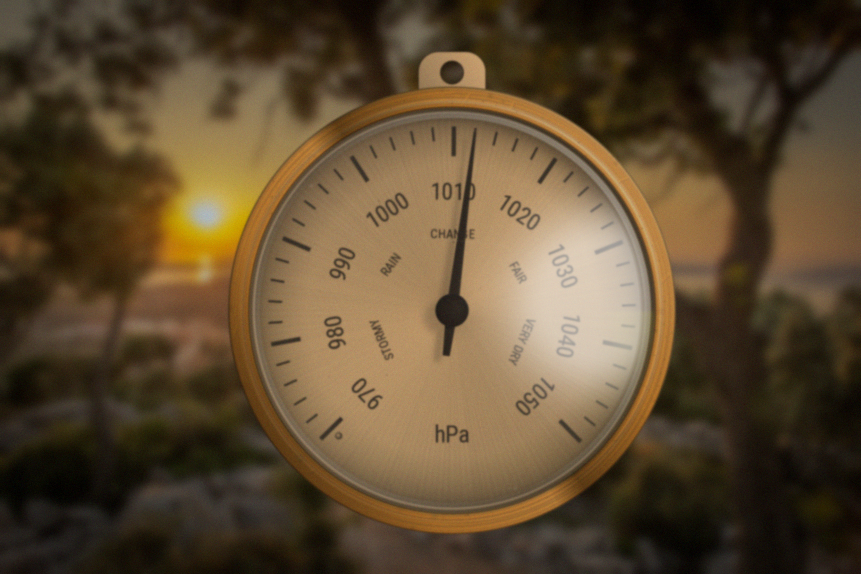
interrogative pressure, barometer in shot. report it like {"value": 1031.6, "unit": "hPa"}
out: {"value": 1012, "unit": "hPa"}
